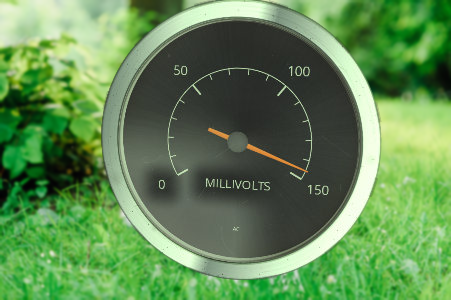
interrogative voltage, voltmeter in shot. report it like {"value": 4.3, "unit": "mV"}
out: {"value": 145, "unit": "mV"}
